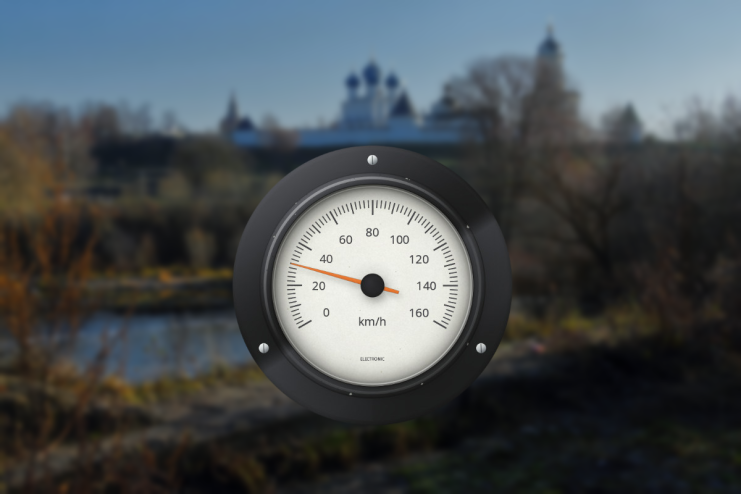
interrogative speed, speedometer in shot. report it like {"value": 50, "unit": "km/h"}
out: {"value": 30, "unit": "km/h"}
